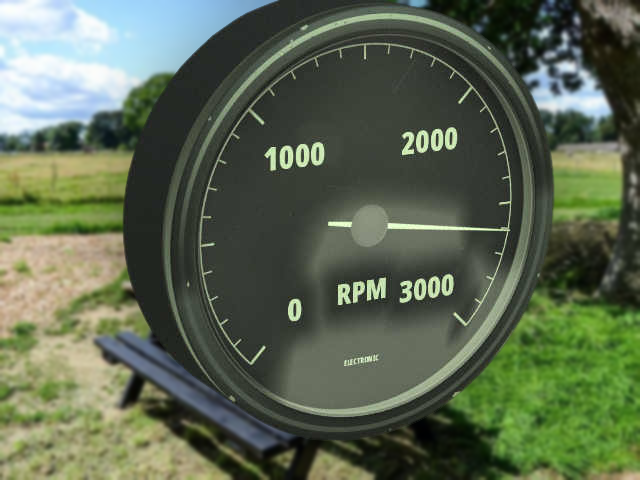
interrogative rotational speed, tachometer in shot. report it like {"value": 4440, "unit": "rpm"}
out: {"value": 2600, "unit": "rpm"}
